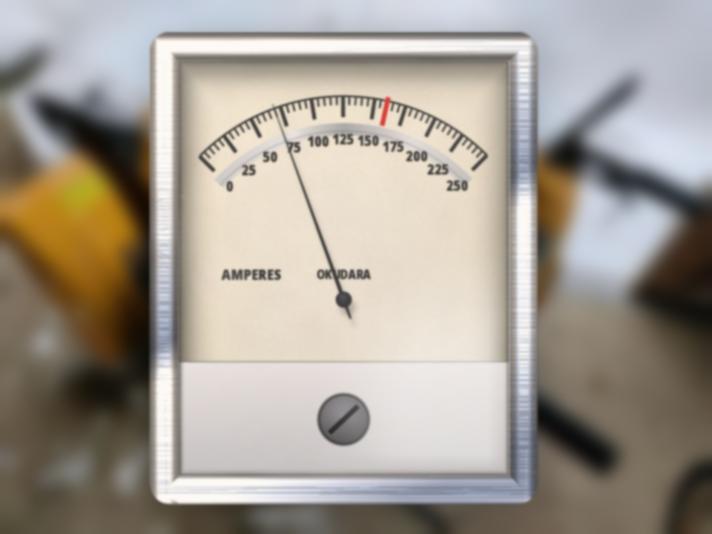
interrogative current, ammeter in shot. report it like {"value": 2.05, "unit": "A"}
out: {"value": 70, "unit": "A"}
